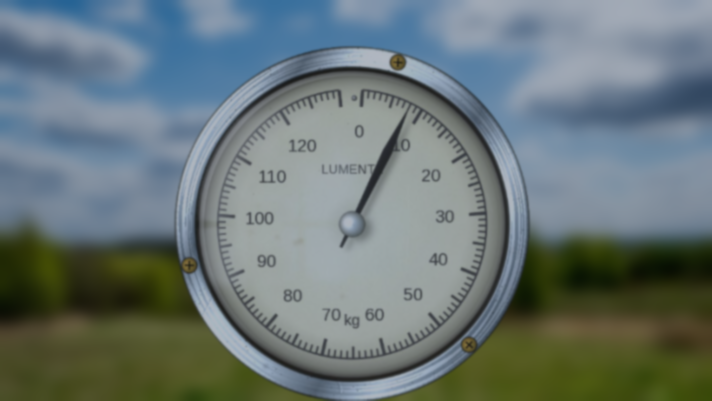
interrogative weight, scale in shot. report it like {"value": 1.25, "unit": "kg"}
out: {"value": 8, "unit": "kg"}
